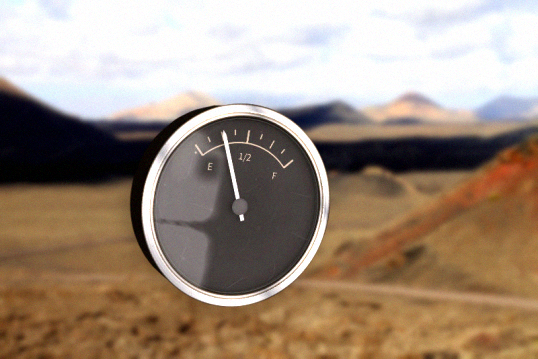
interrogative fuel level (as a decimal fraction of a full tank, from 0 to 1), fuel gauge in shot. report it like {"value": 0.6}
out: {"value": 0.25}
